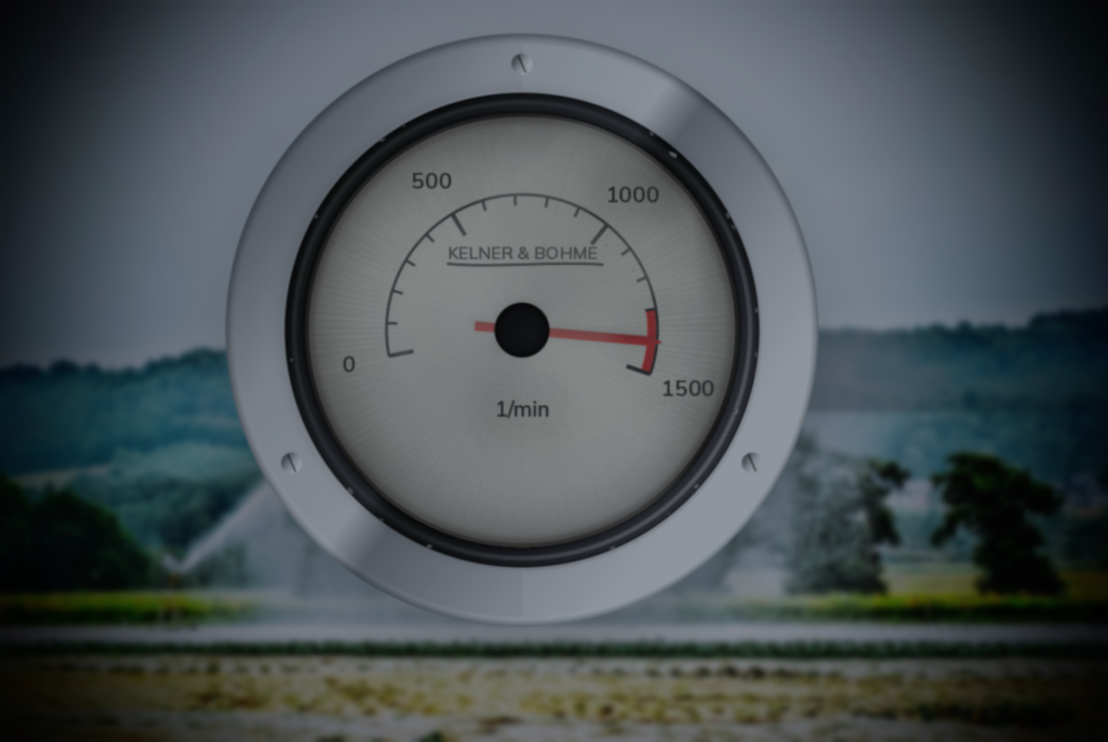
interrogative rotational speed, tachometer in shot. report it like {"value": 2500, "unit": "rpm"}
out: {"value": 1400, "unit": "rpm"}
